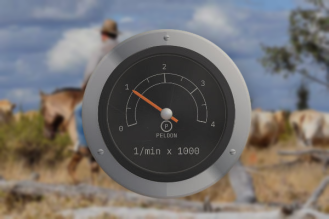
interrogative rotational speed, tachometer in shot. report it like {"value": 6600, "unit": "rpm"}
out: {"value": 1000, "unit": "rpm"}
